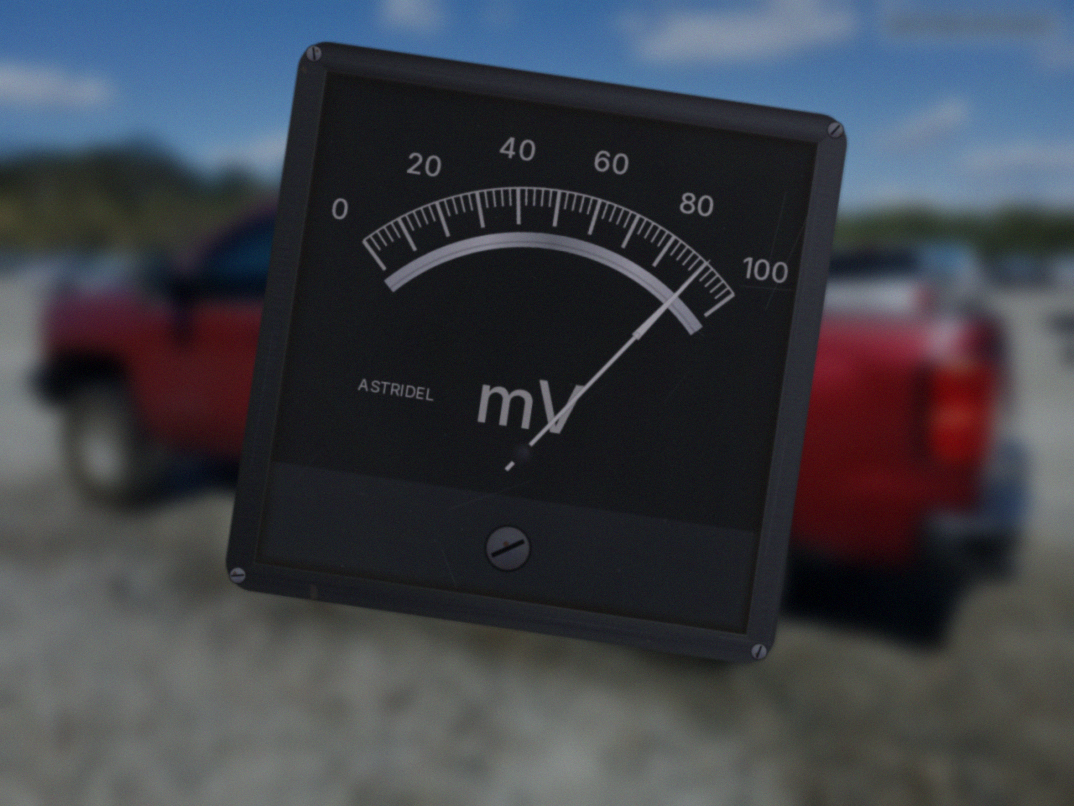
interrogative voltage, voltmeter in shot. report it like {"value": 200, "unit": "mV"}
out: {"value": 90, "unit": "mV"}
